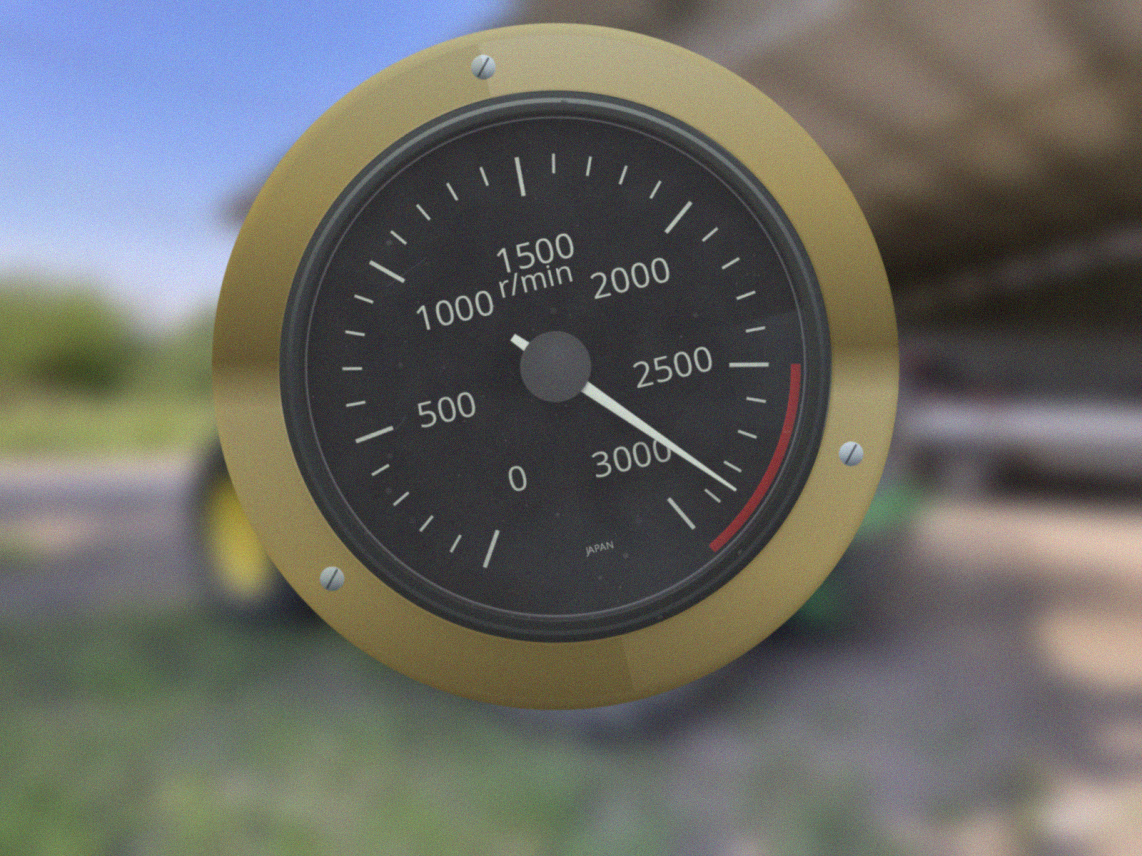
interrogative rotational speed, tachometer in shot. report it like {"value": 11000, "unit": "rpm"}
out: {"value": 2850, "unit": "rpm"}
